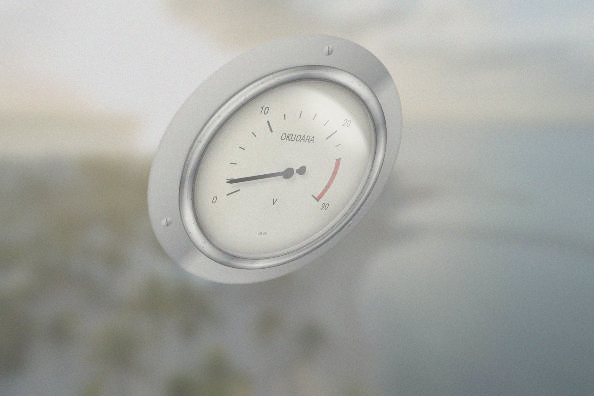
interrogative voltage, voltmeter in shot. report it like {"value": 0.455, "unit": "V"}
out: {"value": 2, "unit": "V"}
